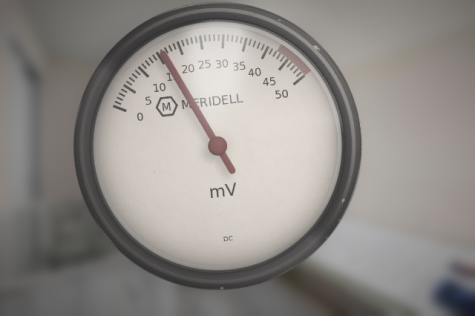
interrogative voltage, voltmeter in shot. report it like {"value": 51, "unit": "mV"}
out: {"value": 16, "unit": "mV"}
